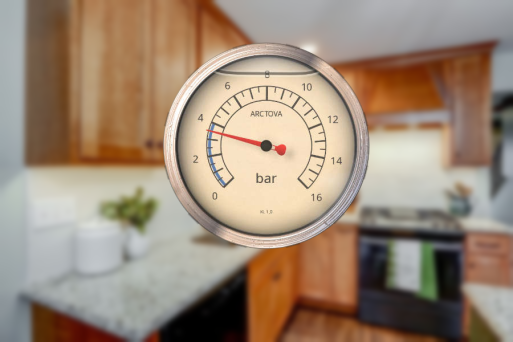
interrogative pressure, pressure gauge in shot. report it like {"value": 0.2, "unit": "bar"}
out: {"value": 3.5, "unit": "bar"}
